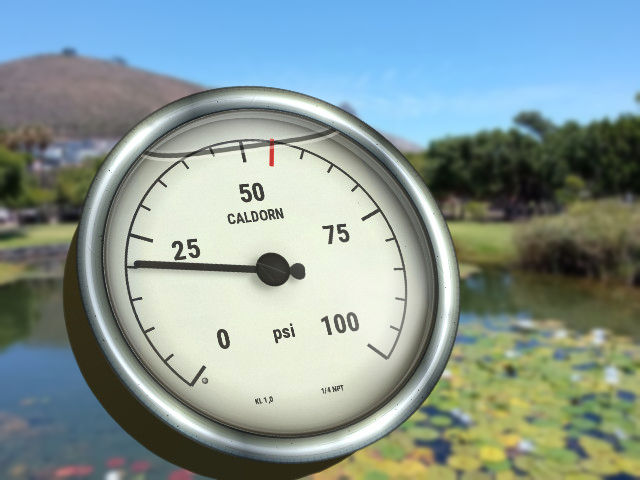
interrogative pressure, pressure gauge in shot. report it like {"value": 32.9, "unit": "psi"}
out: {"value": 20, "unit": "psi"}
